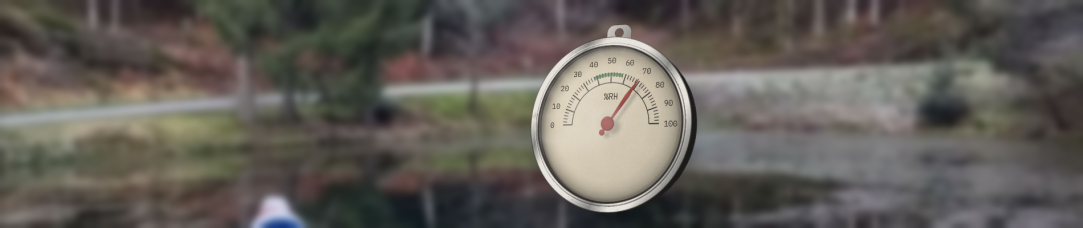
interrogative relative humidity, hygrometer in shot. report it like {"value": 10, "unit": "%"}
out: {"value": 70, "unit": "%"}
